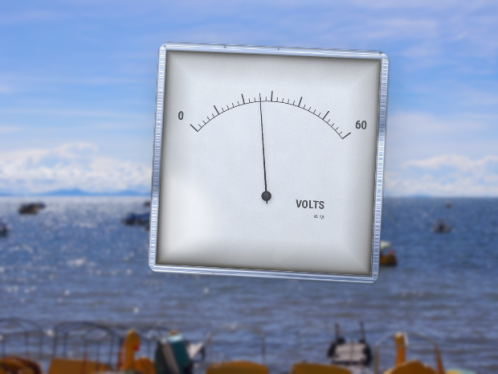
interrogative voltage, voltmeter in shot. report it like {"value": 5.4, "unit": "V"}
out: {"value": 26, "unit": "V"}
